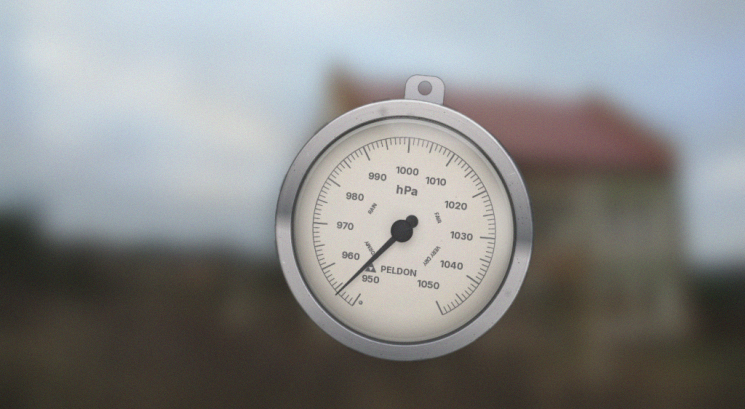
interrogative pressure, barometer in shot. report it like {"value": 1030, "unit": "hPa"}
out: {"value": 954, "unit": "hPa"}
